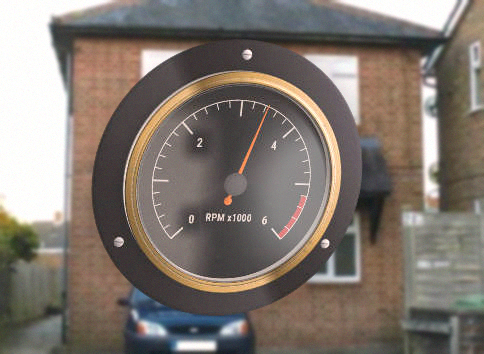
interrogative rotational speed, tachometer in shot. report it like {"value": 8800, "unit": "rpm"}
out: {"value": 3400, "unit": "rpm"}
